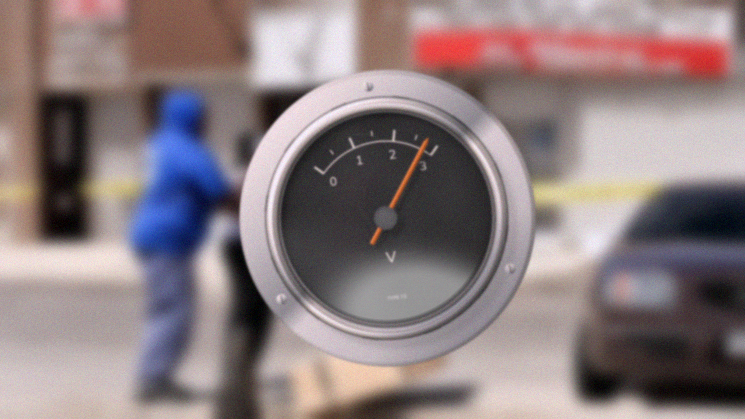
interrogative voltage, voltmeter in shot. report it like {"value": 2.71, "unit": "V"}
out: {"value": 2.75, "unit": "V"}
